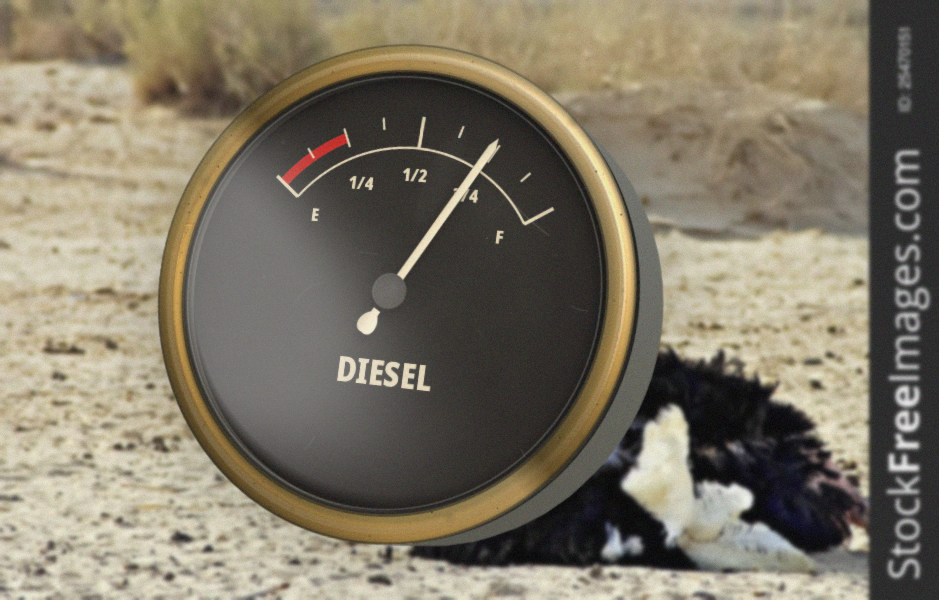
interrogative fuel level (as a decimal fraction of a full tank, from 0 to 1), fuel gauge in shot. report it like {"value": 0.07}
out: {"value": 0.75}
